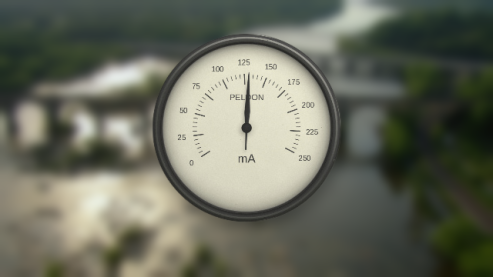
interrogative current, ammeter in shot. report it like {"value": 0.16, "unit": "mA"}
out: {"value": 130, "unit": "mA"}
